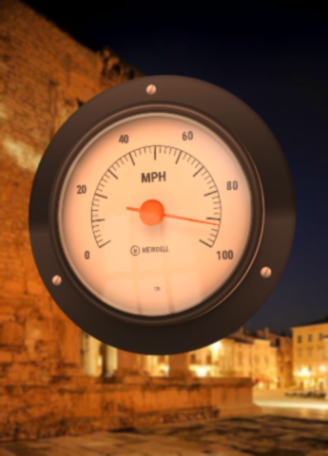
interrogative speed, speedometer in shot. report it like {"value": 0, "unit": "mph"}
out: {"value": 92, "unit": "mph"}
